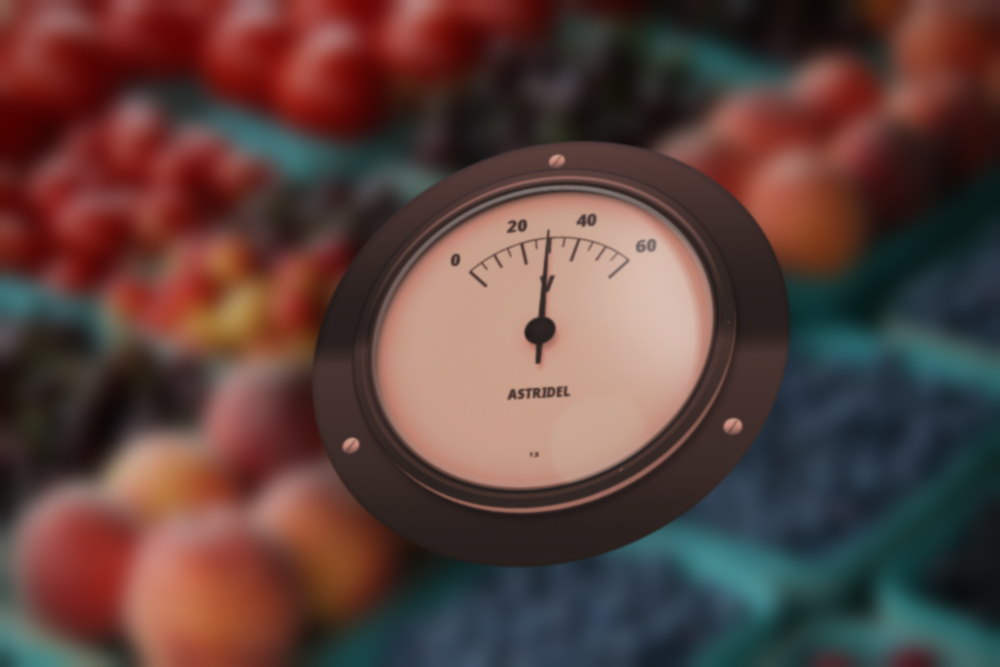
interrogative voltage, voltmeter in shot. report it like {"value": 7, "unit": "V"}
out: {"value": 30, "unit": "V"}
